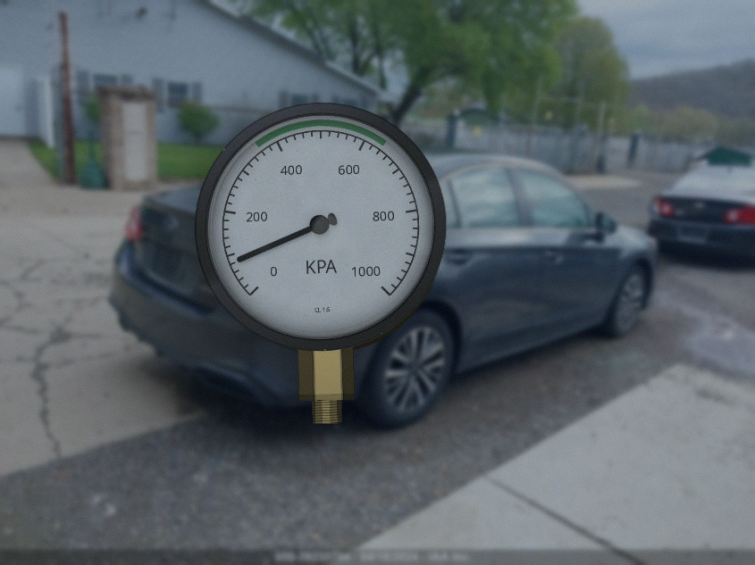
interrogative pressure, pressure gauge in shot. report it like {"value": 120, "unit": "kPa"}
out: {"value": 80, "unit": "kPa"}
